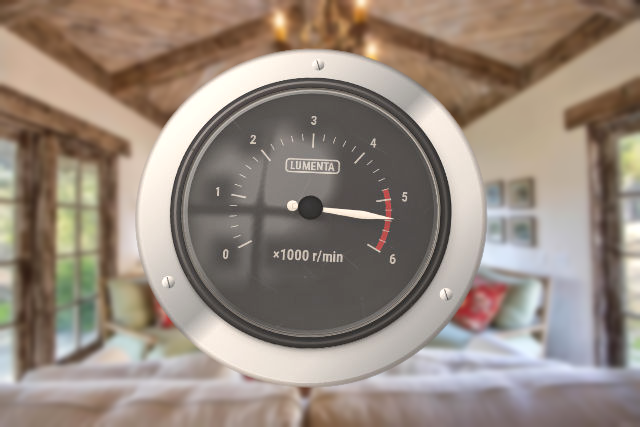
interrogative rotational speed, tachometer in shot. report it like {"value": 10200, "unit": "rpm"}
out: {"value": 5400, "unit": "rpm"}
